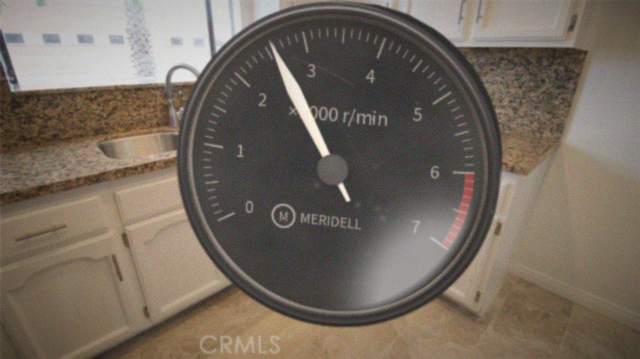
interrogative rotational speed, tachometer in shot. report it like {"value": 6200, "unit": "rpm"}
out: {"value": 2600, "unit": "rpm"}
